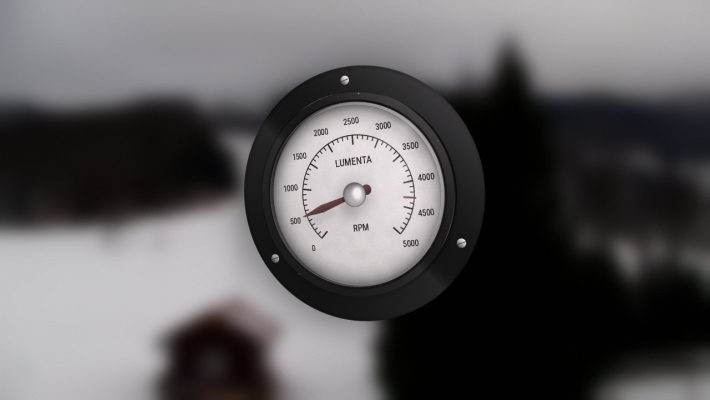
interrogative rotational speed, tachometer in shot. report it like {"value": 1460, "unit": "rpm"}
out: {"value": 500, "unit": "rpm"}
